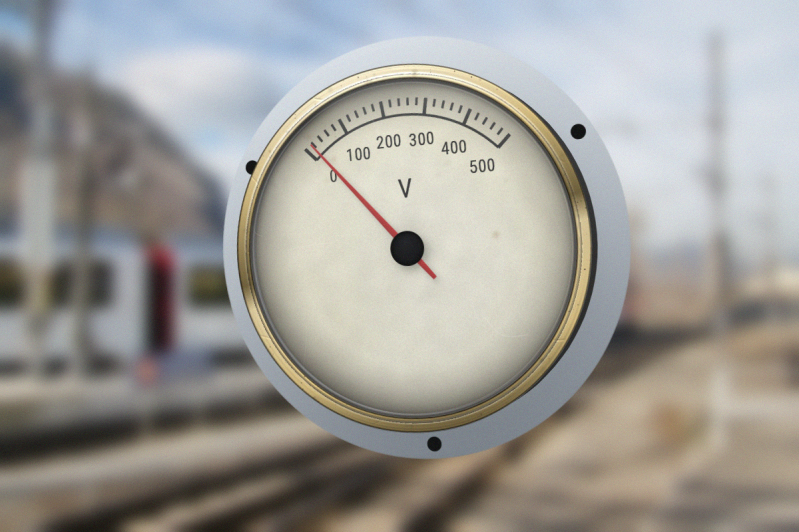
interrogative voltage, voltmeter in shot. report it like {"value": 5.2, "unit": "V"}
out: {"value": 20, "unit": "V"}
